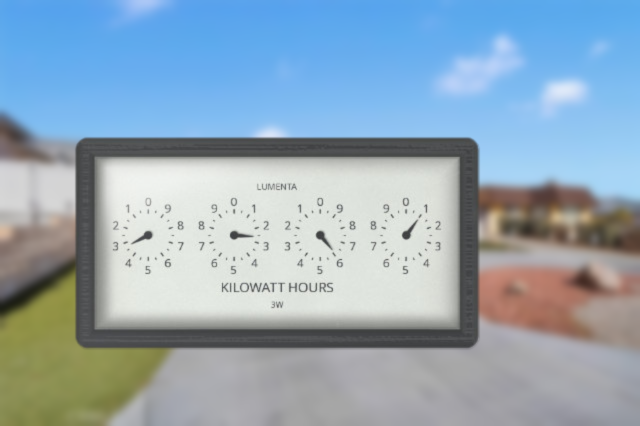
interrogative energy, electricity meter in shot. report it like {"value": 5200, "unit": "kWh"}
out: {"value": 3261, "unit": "kWh"}
